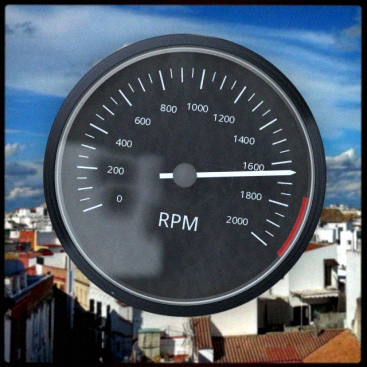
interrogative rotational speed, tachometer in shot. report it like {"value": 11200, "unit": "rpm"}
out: {"value": 1650, "unit": "rpm"}
